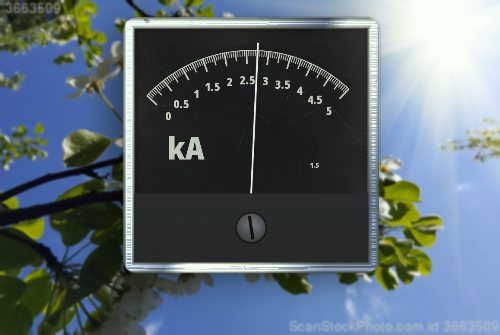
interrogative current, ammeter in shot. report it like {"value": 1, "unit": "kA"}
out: {"value": 2.75, "unit": "kA"}
